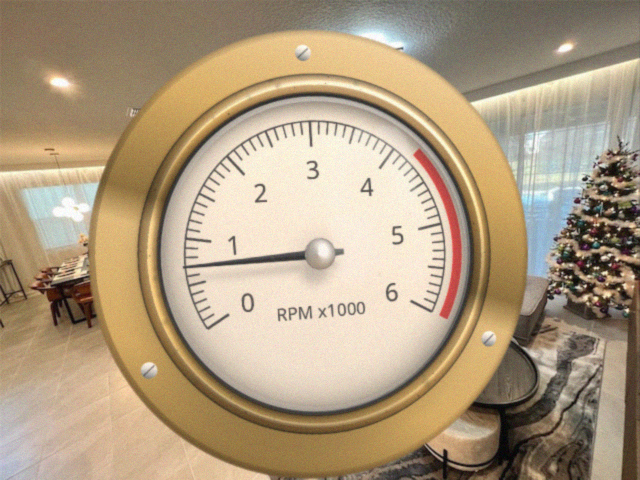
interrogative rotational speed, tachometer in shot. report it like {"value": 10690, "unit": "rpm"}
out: {"value": 700, "unit": "rpm"}
